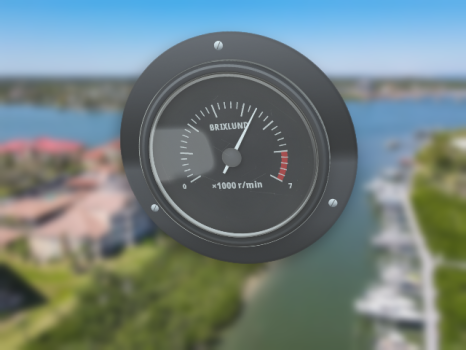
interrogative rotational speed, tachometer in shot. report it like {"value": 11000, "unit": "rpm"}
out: {"value": 4400, "unit": "rpm"}
